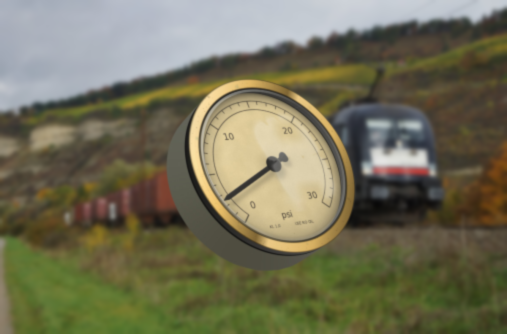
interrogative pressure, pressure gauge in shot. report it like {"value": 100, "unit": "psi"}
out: {"value": 2.5, "unit": "psi"}
